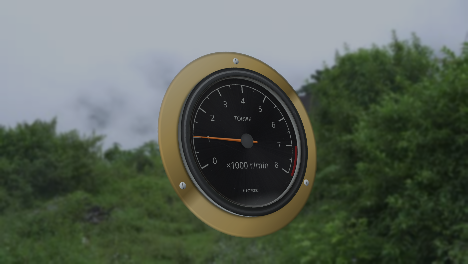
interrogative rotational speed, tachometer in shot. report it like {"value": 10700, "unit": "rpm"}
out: {"value": 1000, "unit": "rpm"}
